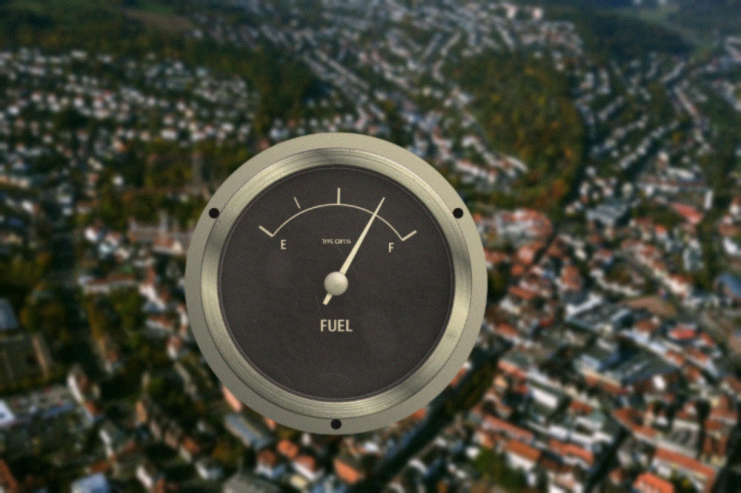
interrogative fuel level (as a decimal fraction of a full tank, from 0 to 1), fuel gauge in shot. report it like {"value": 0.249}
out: {"value": 0.75}
